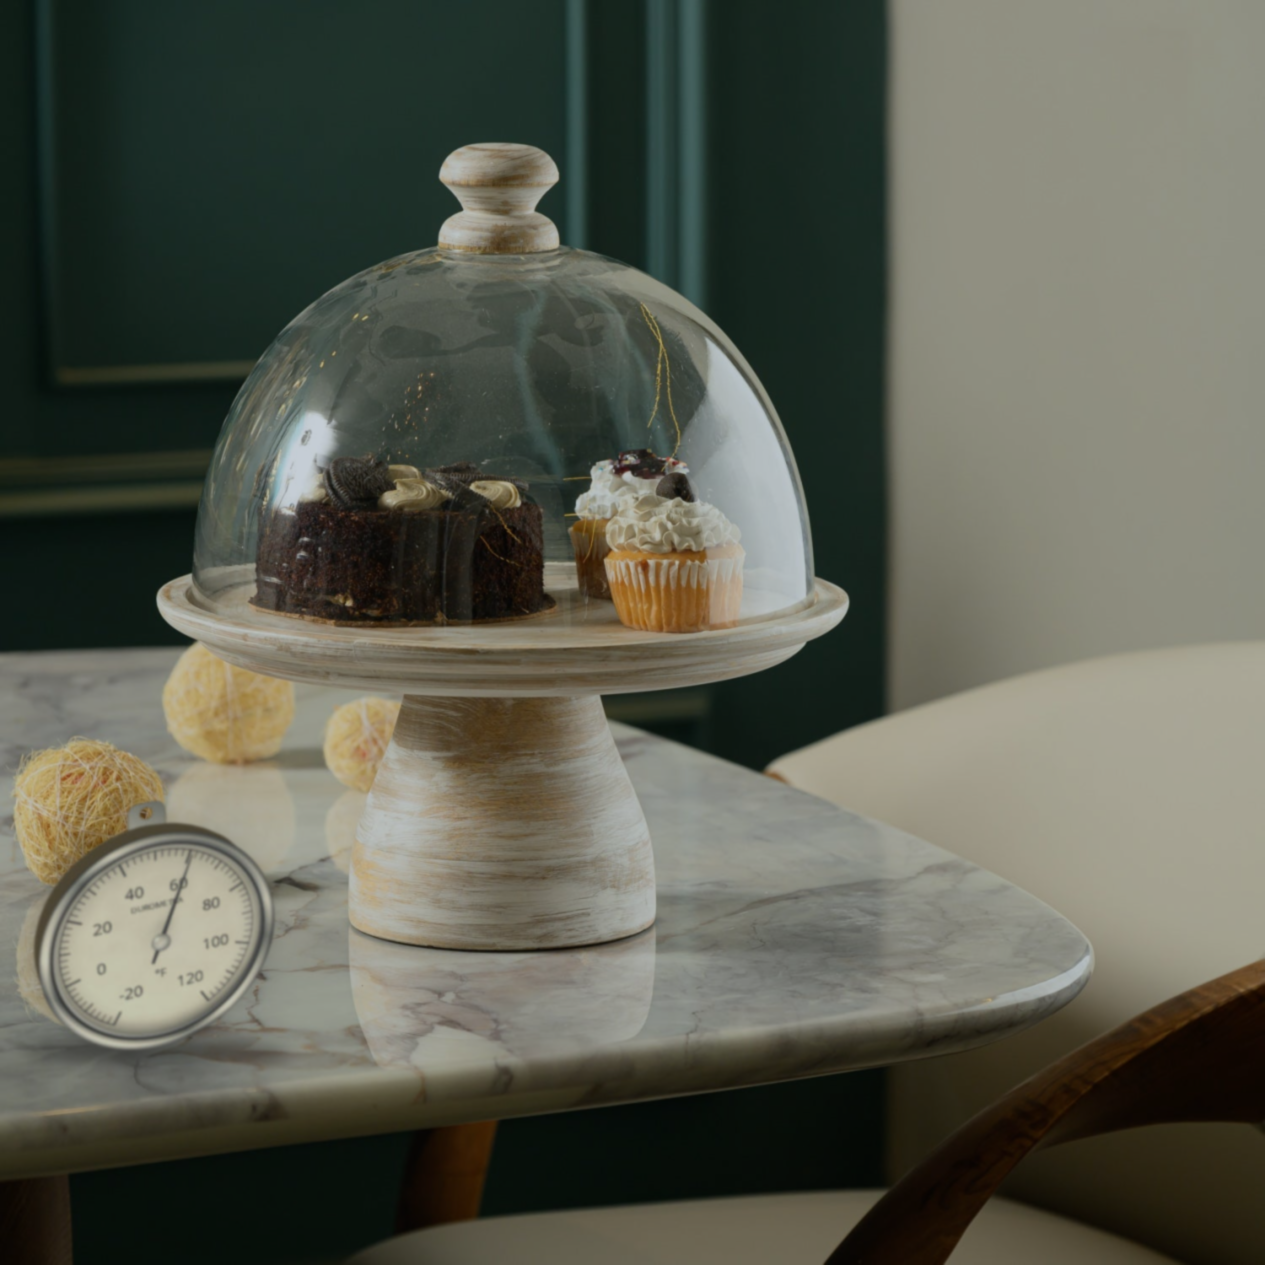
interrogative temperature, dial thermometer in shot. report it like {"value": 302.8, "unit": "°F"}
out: {"value": 60, "unit": "°F"}
